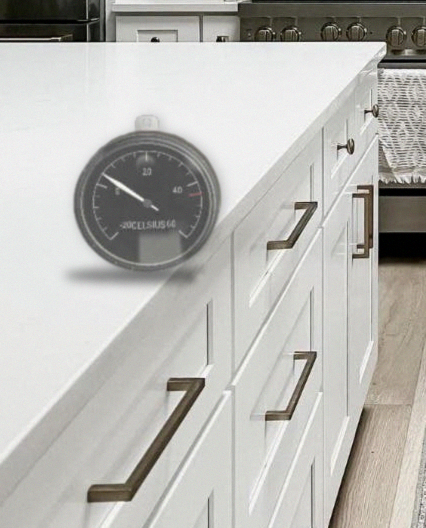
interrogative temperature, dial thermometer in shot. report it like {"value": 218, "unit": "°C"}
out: {"value": 4, "unit": "°C"}
